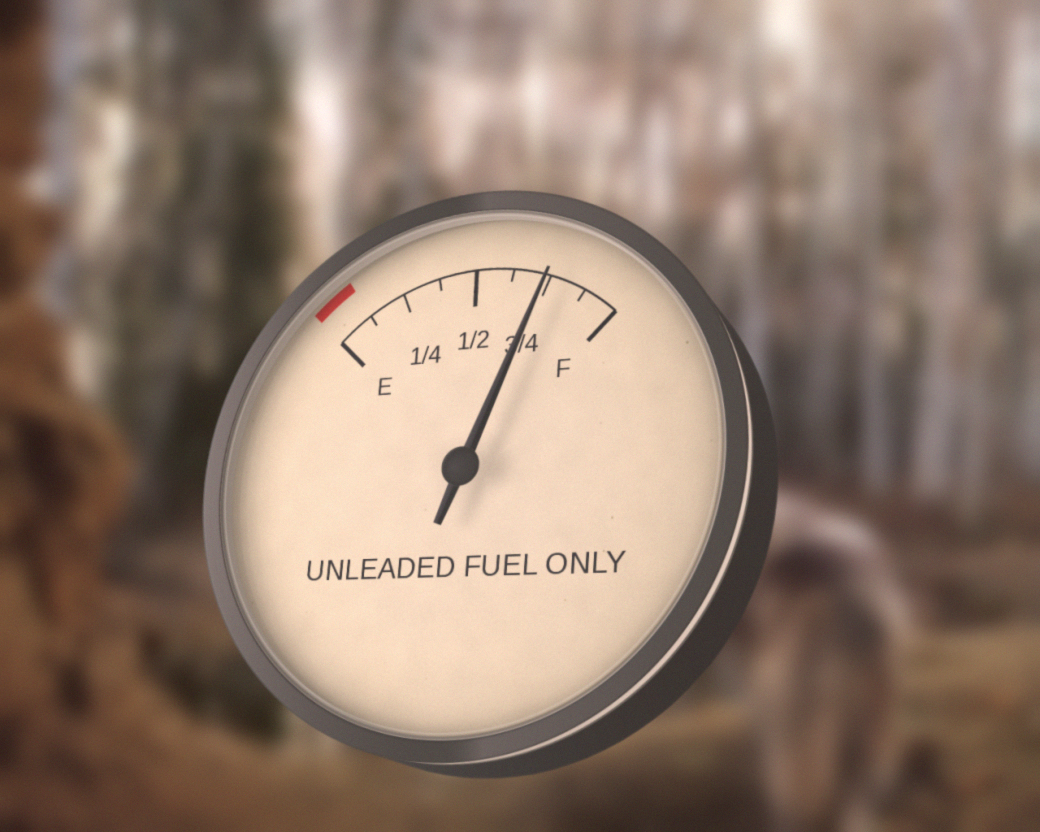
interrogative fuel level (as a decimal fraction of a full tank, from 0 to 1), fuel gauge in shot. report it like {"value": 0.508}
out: {"value": 0.75}
